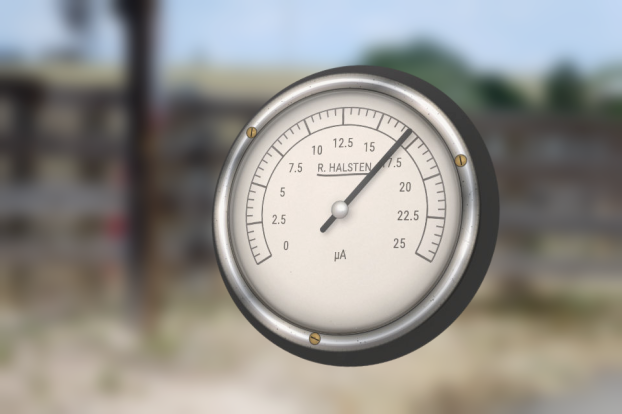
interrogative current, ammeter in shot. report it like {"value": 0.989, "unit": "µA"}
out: {"value": 17, "unit": "µA"}
